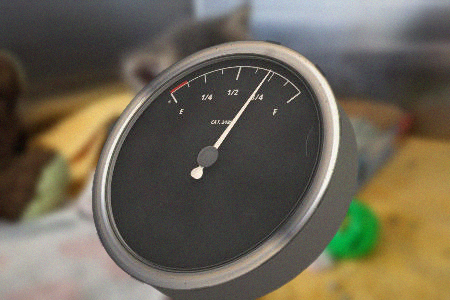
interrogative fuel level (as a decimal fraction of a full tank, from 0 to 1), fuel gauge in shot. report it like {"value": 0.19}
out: {"value": 0.75}
